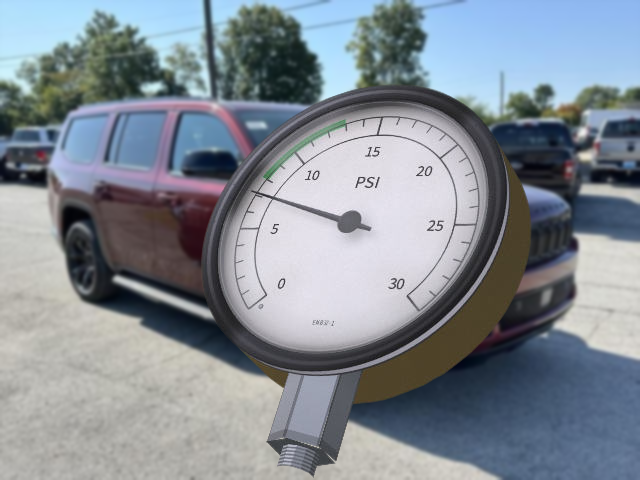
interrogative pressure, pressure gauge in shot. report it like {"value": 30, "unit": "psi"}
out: {"value": 7, "unit": "psi"}
